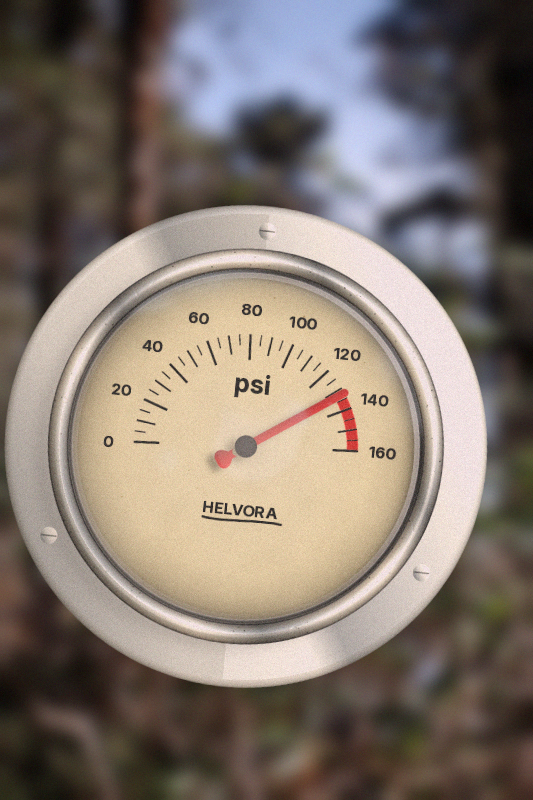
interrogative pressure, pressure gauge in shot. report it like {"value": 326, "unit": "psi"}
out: {"value": 132.5, "unit": "psi"}
